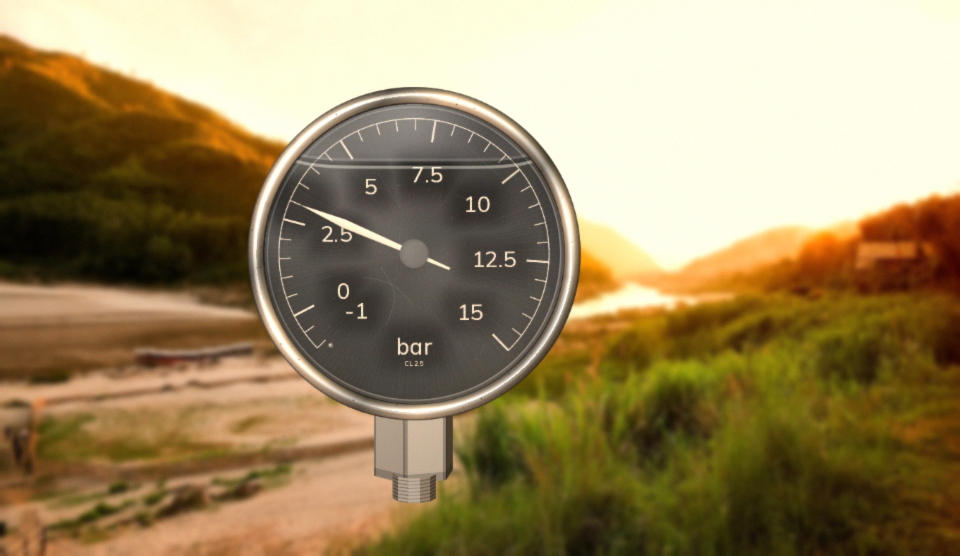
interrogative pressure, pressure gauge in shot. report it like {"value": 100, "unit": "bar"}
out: {"value": 3, "unit": "bar"}
